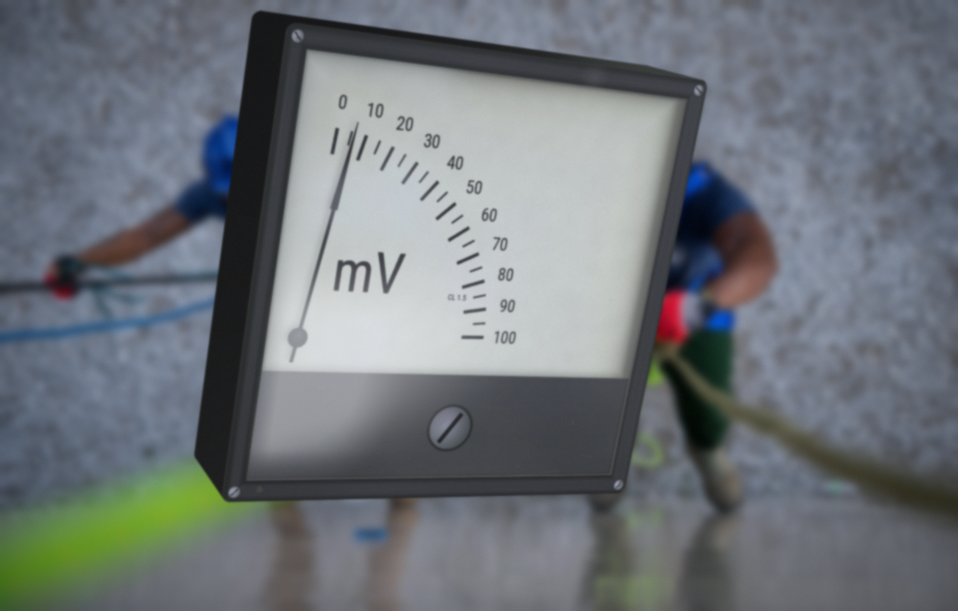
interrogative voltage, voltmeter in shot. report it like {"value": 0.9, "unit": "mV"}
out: {"value": 5, "unit": "mV"}
